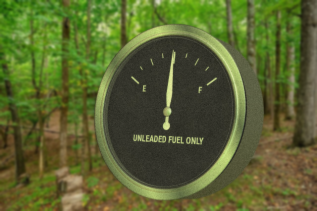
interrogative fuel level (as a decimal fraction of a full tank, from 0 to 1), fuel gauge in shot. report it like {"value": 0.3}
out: {"value": 0.5}
